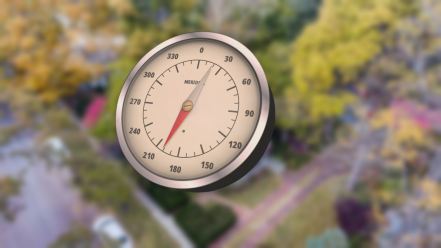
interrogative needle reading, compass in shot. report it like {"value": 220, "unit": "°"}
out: {"value": 200, "unit": "°"}
